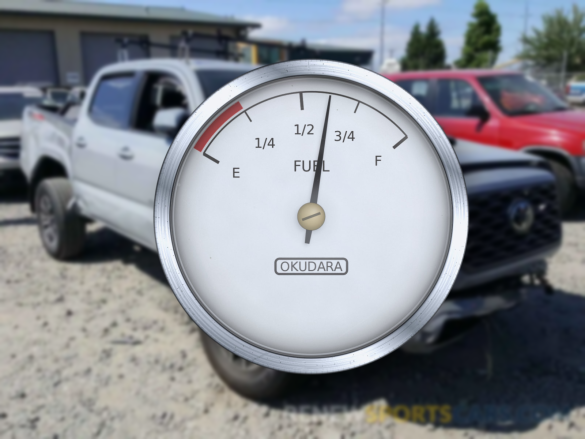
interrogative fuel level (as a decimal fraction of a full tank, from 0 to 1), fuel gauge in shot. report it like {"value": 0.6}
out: {"value": 0.625}
